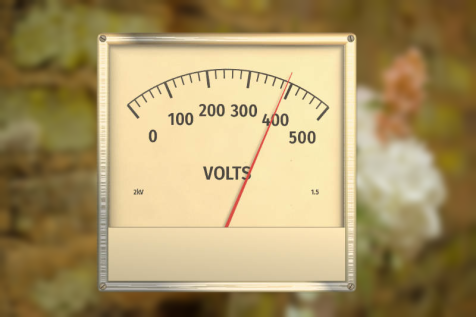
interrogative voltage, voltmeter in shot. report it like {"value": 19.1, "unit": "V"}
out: {"value": 390, "unit": "V"}
